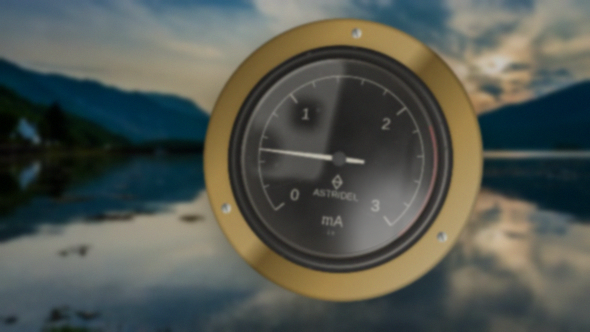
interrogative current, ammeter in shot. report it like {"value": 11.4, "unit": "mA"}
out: {"value": 0.5, "unit": "mA"}
